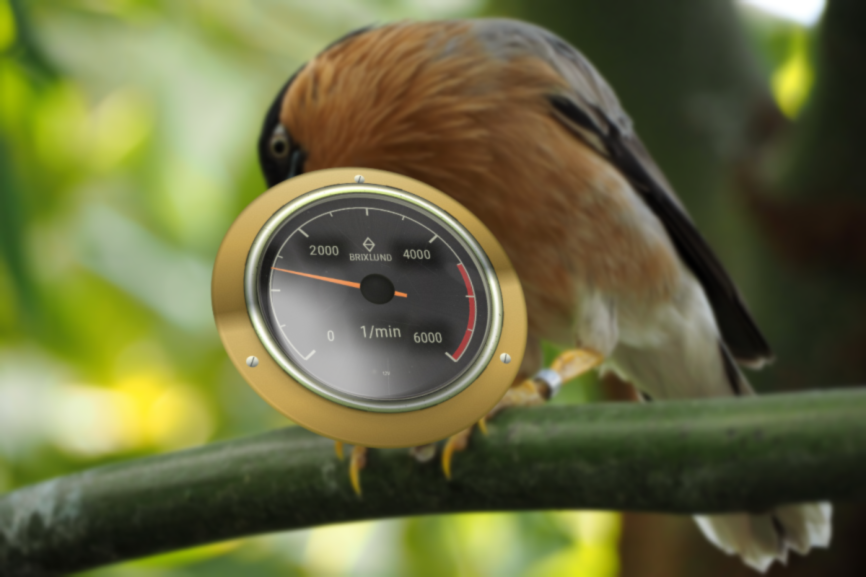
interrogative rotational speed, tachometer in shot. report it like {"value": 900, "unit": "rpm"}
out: {"value": 1250, "unit": "rpm"}
